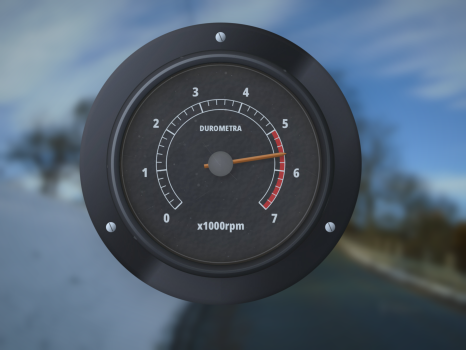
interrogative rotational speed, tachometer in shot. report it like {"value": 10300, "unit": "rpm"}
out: {"value": 5600, "unit": "rpm"}
